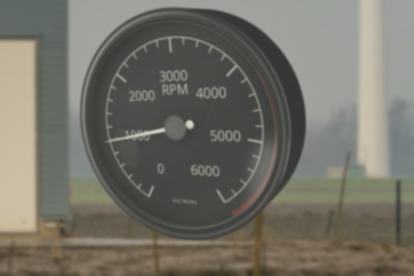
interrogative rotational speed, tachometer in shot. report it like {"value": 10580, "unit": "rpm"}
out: {"value": 1000, "unit": "rpm"}
